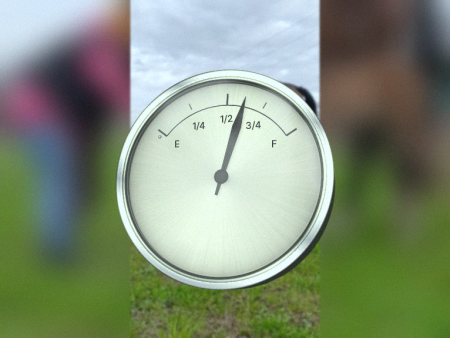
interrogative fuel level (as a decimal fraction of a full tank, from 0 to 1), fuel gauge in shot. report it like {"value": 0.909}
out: {"value": 0.625}
